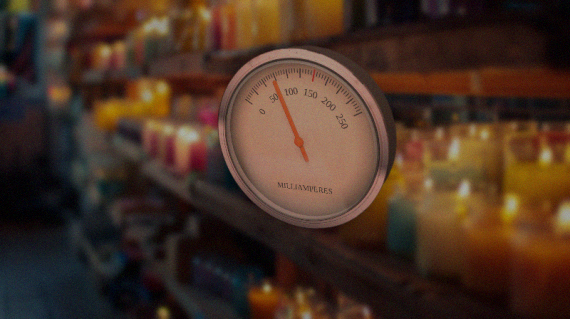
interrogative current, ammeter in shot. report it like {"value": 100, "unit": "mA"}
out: {"value": 75, "unit": "mA"}
